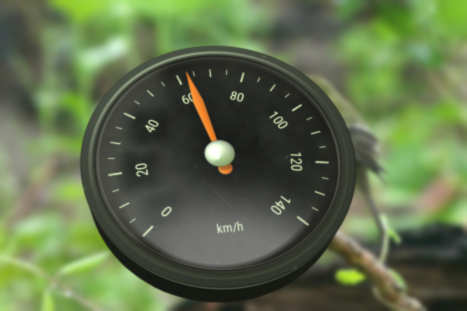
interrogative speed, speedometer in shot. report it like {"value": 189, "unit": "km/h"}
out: {"value": 62.5, "unit": "km/h"}
